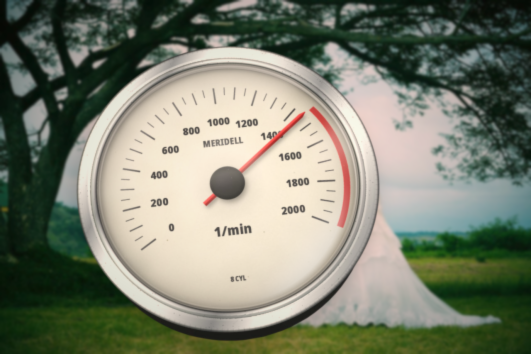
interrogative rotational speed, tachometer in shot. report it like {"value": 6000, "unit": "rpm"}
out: {"value": 1450, "unit": "rpm"}
